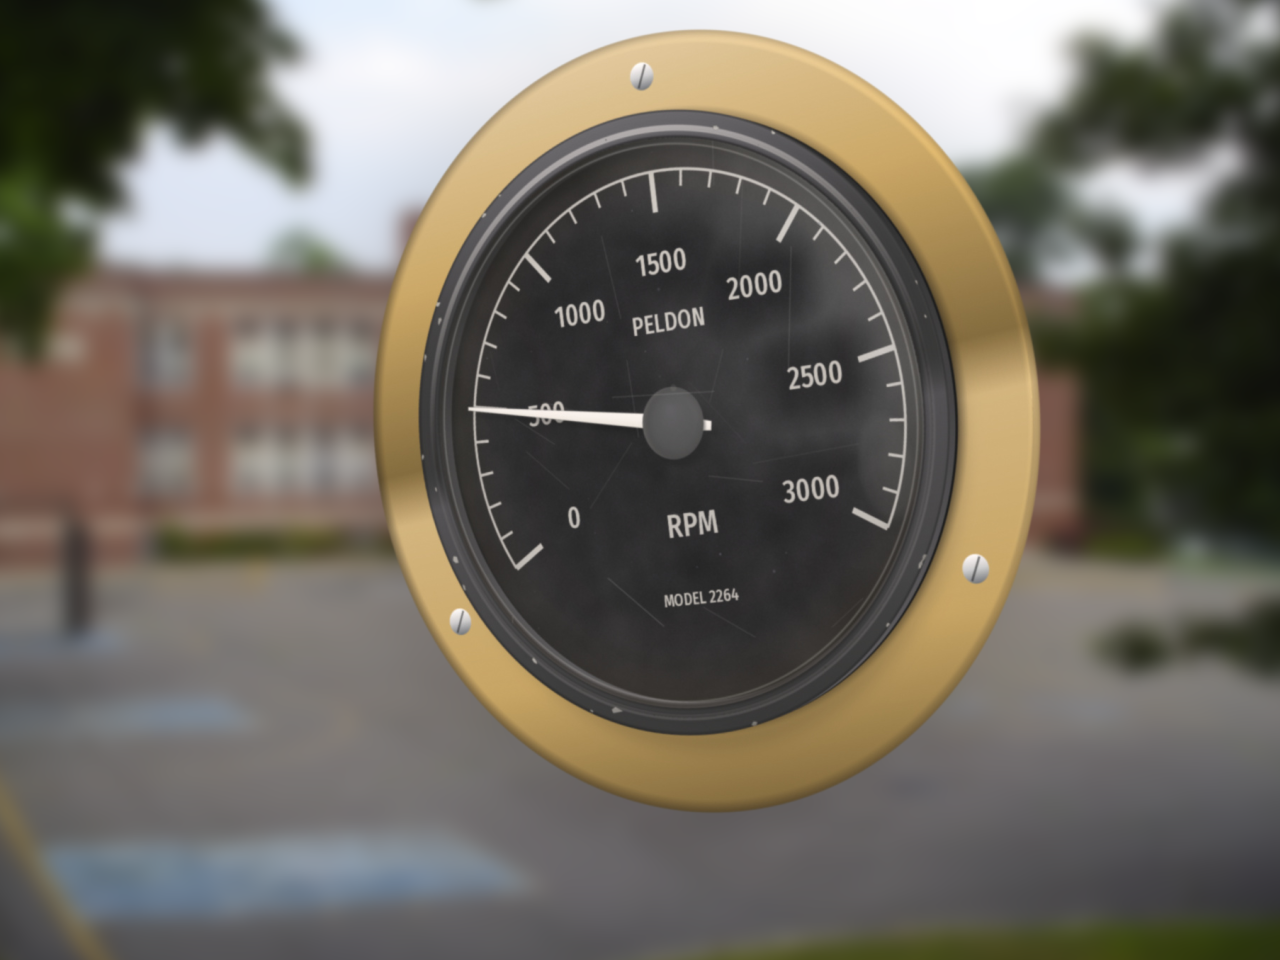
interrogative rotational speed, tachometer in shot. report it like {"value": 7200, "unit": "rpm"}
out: {"value": 500, "unit": "rpm"}
